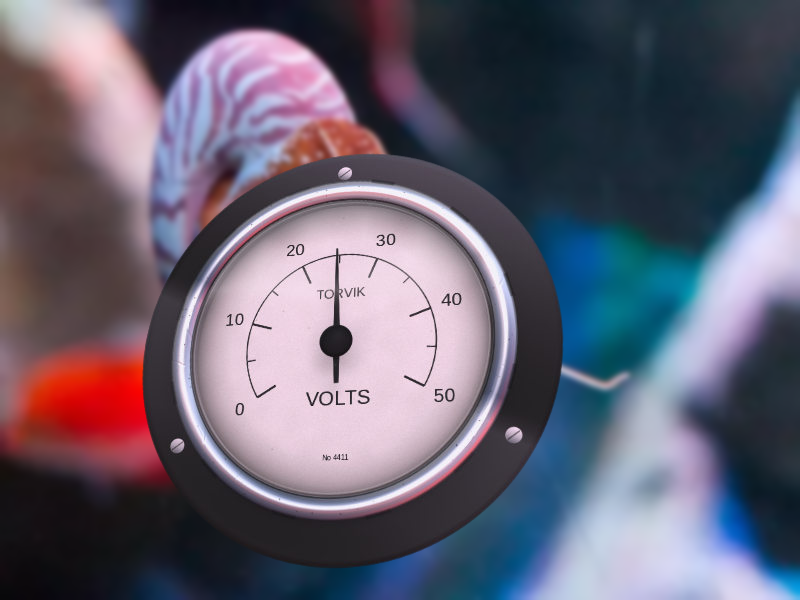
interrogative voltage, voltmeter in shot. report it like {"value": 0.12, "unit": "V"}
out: {"value": 25, "unit": "V"}
